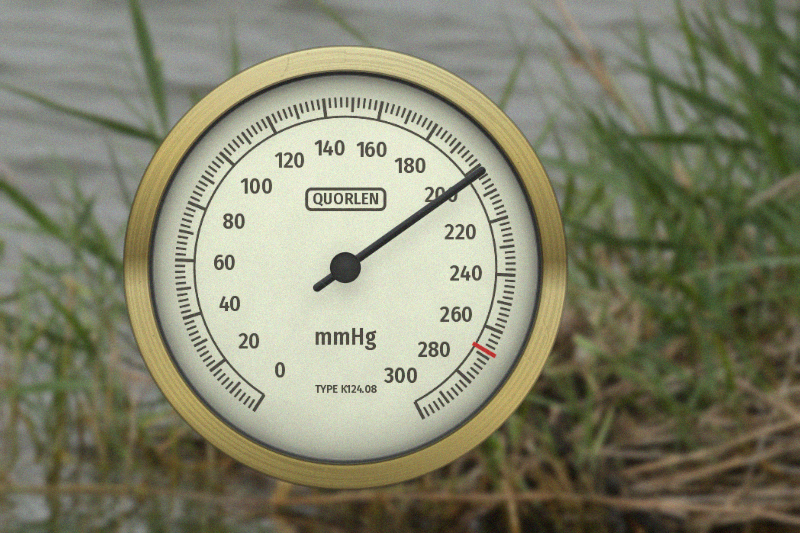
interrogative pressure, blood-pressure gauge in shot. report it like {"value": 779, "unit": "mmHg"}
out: {"value": 202, "unit": "mmHg"}
